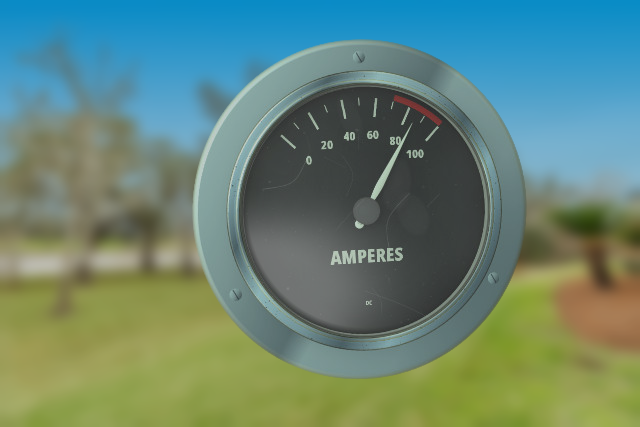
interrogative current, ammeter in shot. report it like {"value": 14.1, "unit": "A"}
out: {"value": 85, "unit": "A"}
